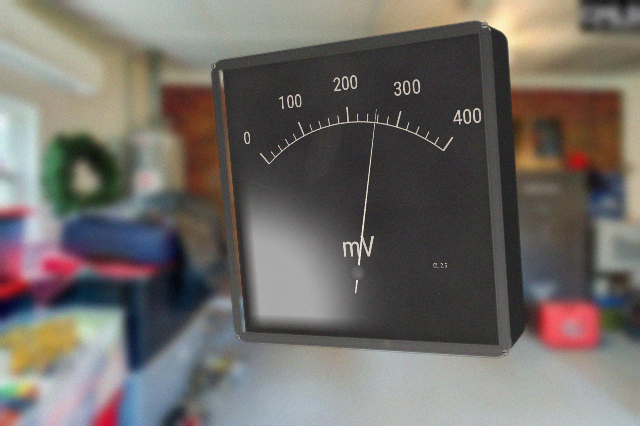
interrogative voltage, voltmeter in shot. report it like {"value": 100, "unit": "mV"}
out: {"value": 260, "unit": "mV"}
